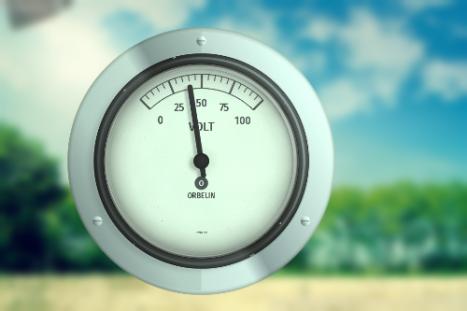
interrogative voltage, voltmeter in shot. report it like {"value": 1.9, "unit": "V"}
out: {"value": 40, "unit": "V"}
